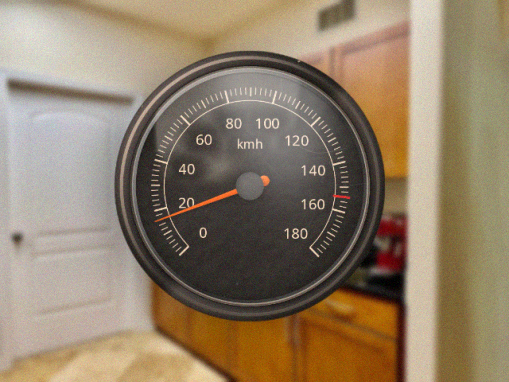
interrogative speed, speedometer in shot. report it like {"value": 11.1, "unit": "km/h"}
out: {"value": 16, "unit": "km/h"}
